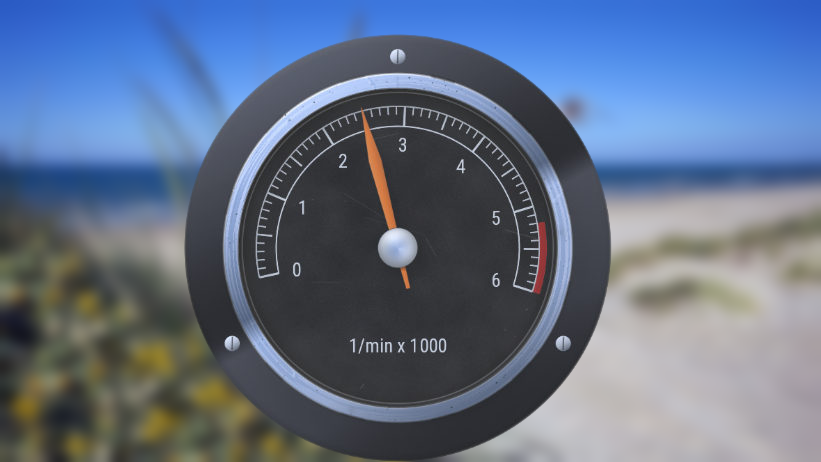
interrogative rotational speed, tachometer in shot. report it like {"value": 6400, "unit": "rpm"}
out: {"value": 2500, "unit": "rpm"}
